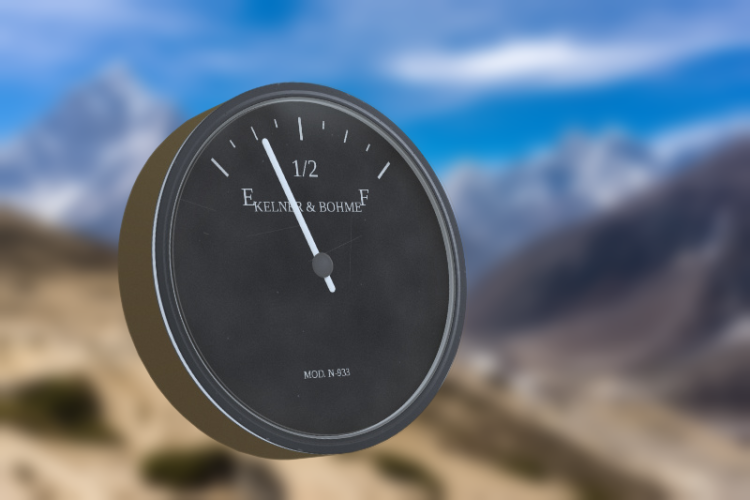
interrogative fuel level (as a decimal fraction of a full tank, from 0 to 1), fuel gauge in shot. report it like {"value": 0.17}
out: {"value": 0.25}
